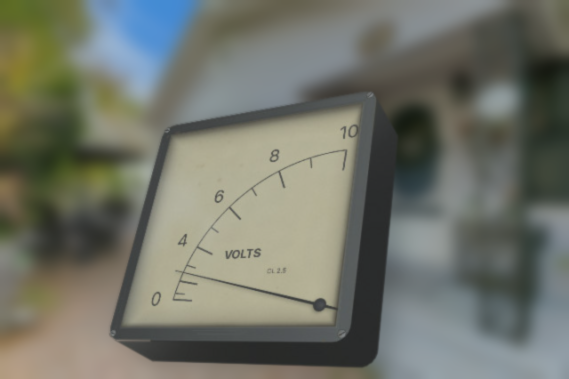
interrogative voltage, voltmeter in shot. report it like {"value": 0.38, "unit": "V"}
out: {"value": 2.5, "unit": "V"}
